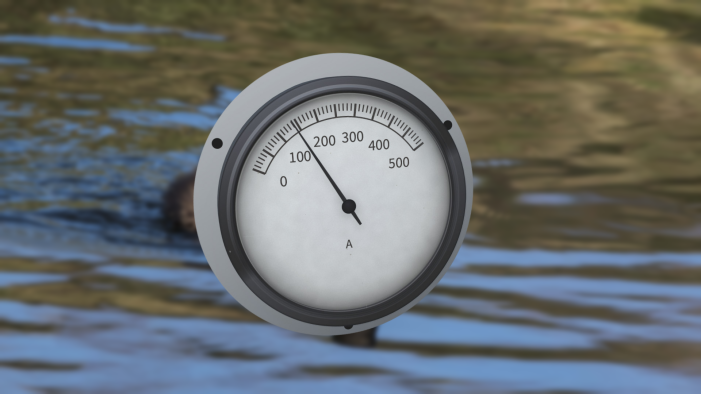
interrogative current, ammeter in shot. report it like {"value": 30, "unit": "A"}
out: {"value": 140, "unit": "A"}
